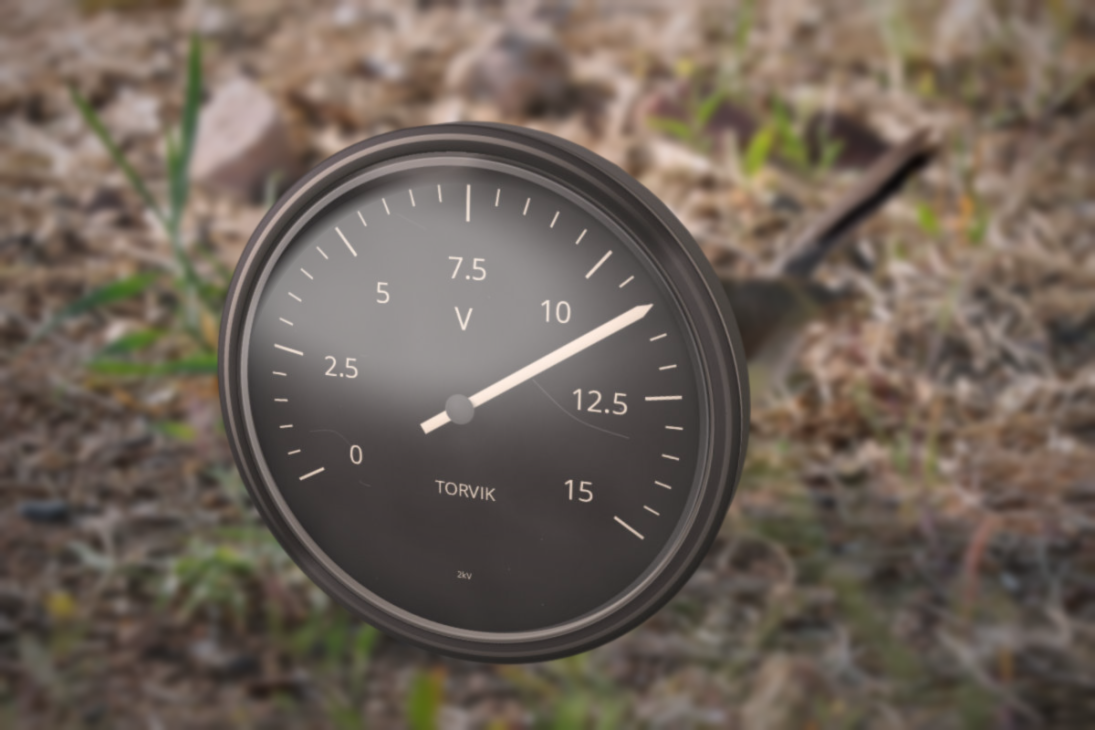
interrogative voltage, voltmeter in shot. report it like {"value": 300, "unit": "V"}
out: {"value": 11, "unit": "V"}
